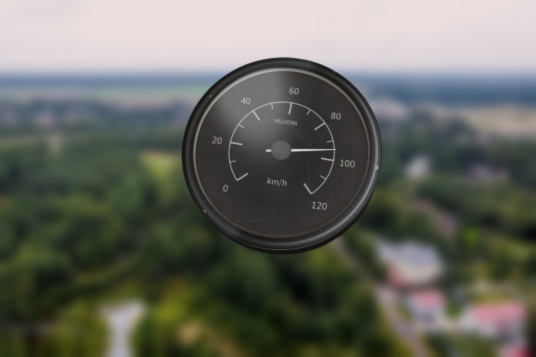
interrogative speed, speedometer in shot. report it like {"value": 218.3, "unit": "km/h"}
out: {"value": 95, "unit": "km/h"}
